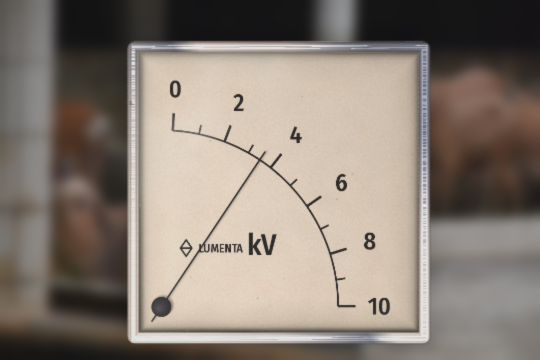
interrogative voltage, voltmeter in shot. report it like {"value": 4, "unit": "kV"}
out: {"value": 3.5, "unit": "kV"}
